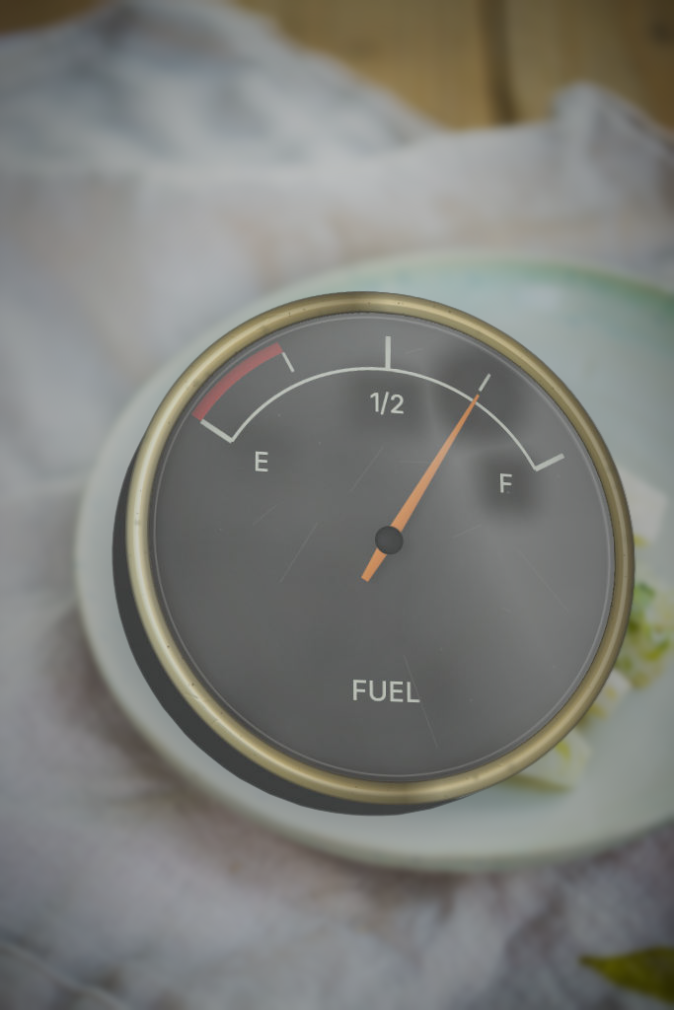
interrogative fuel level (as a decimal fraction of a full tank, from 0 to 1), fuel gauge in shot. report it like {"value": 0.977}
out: {"value": 0.75}
